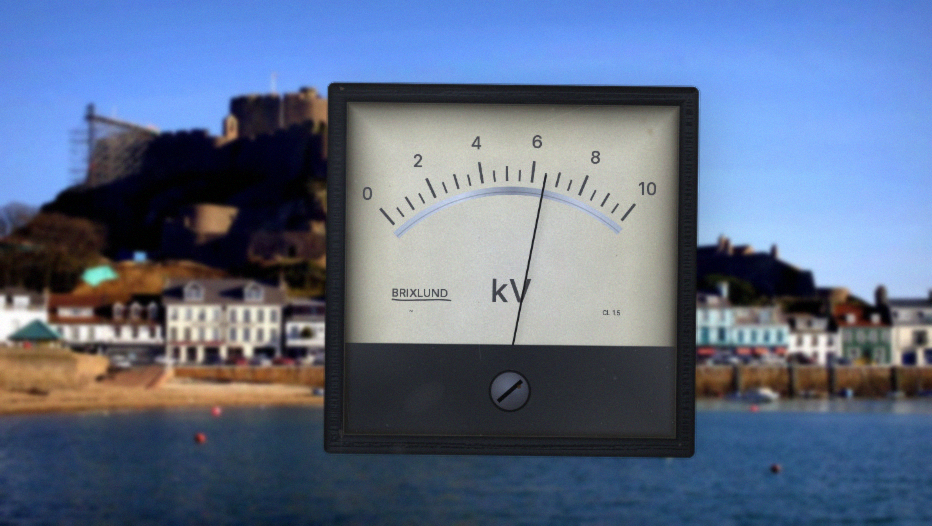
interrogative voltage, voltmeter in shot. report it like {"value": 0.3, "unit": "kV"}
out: {"value": 6.5, "unit": "kV"}
